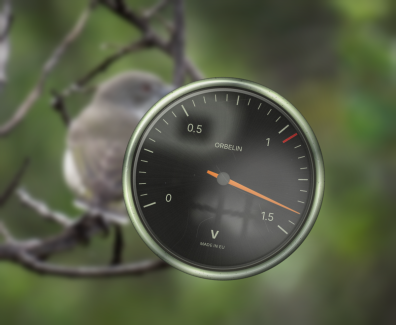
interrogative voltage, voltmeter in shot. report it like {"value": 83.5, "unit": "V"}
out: {"value": 1.4, "unit": "V"}
